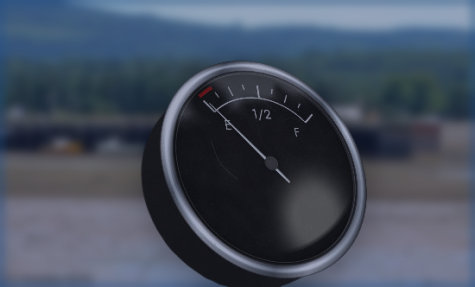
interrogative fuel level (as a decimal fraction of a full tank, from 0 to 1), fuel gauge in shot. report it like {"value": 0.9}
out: {"value": 0}
